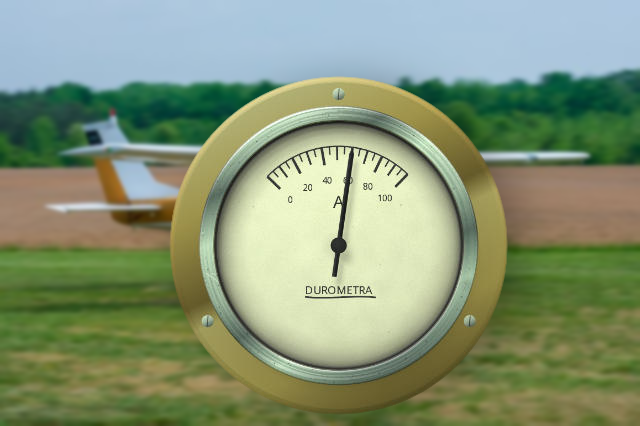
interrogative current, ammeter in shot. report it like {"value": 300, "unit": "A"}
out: {"value": 60, "unit": "A"}
